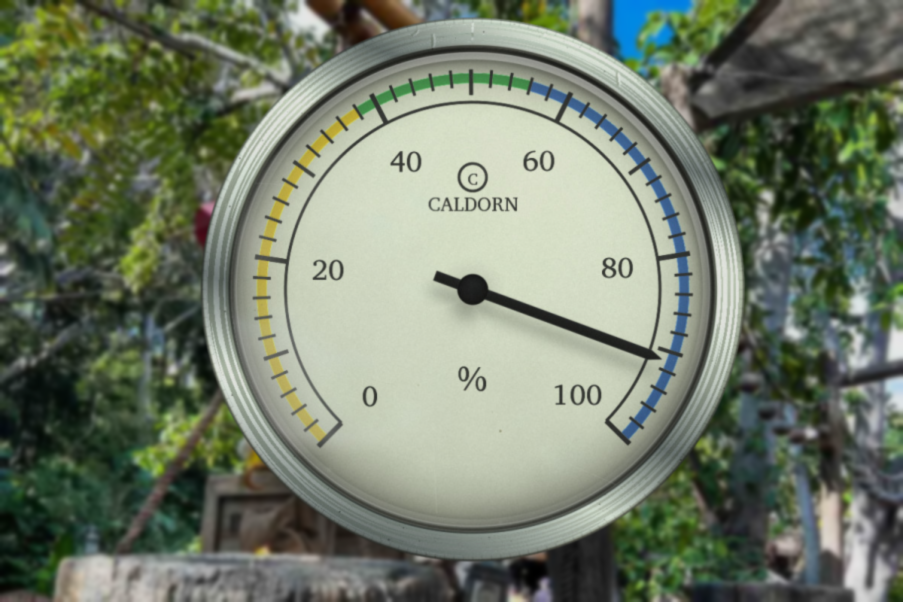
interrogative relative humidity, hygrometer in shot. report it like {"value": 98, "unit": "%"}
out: {"value": 91, "unit": "%"}
